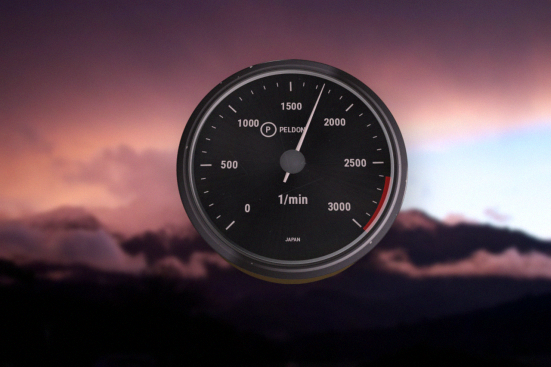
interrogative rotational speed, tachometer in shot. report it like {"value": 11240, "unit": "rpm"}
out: {"value": 1750, "unit": "rpm"}
